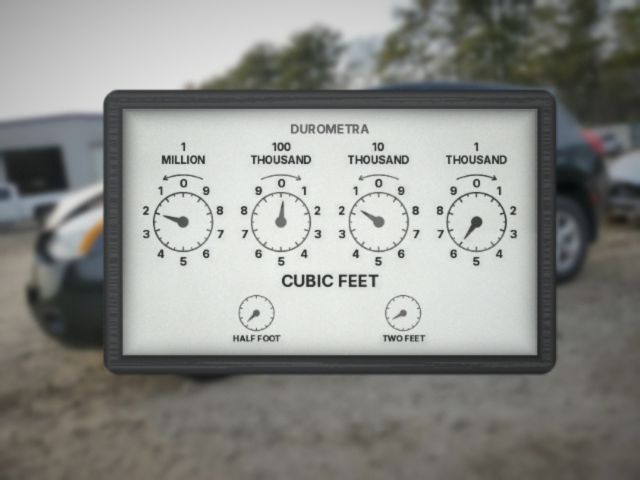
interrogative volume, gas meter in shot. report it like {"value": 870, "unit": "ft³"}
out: {"value": 201600, "unit": "ft³"}
